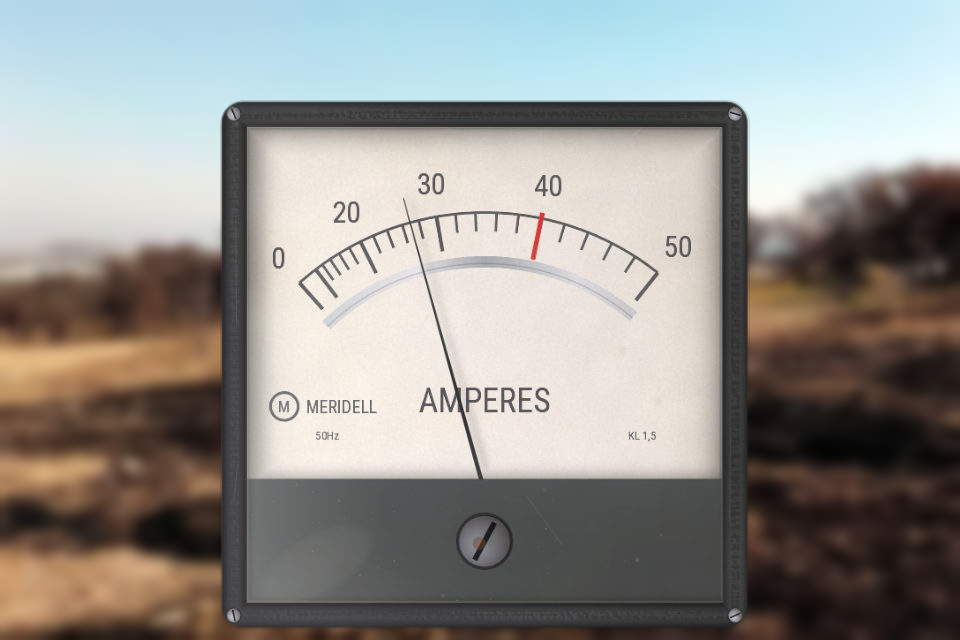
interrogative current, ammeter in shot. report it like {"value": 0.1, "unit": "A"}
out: {"value": 27, "unit": "A"}
